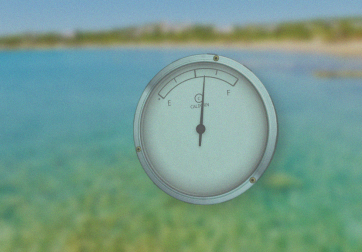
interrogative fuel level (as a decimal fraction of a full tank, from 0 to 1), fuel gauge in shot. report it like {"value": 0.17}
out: {"value": 0.625}
